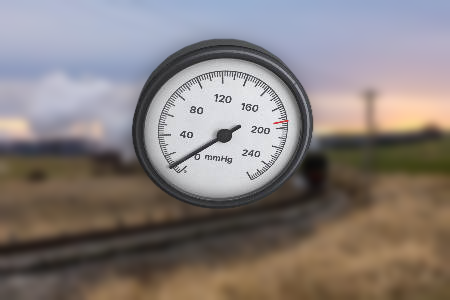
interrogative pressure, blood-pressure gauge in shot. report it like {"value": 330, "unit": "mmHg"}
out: {"value": 10, "unit": "mmHg"}
